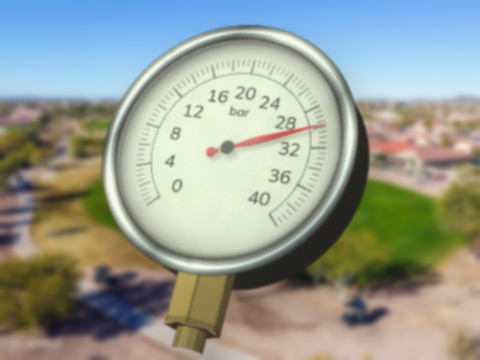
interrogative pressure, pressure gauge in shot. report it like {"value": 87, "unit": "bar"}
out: {"value": 30, "unit": "bar"}
